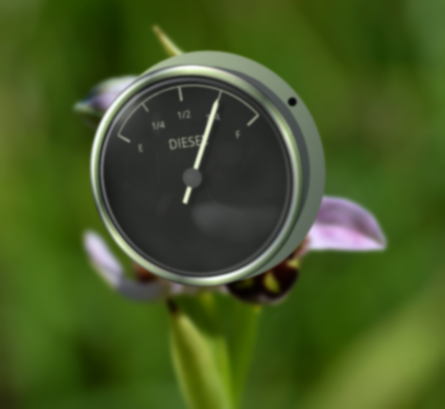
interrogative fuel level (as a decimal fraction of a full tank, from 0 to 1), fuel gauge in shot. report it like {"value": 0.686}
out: {"value": 0.75}
